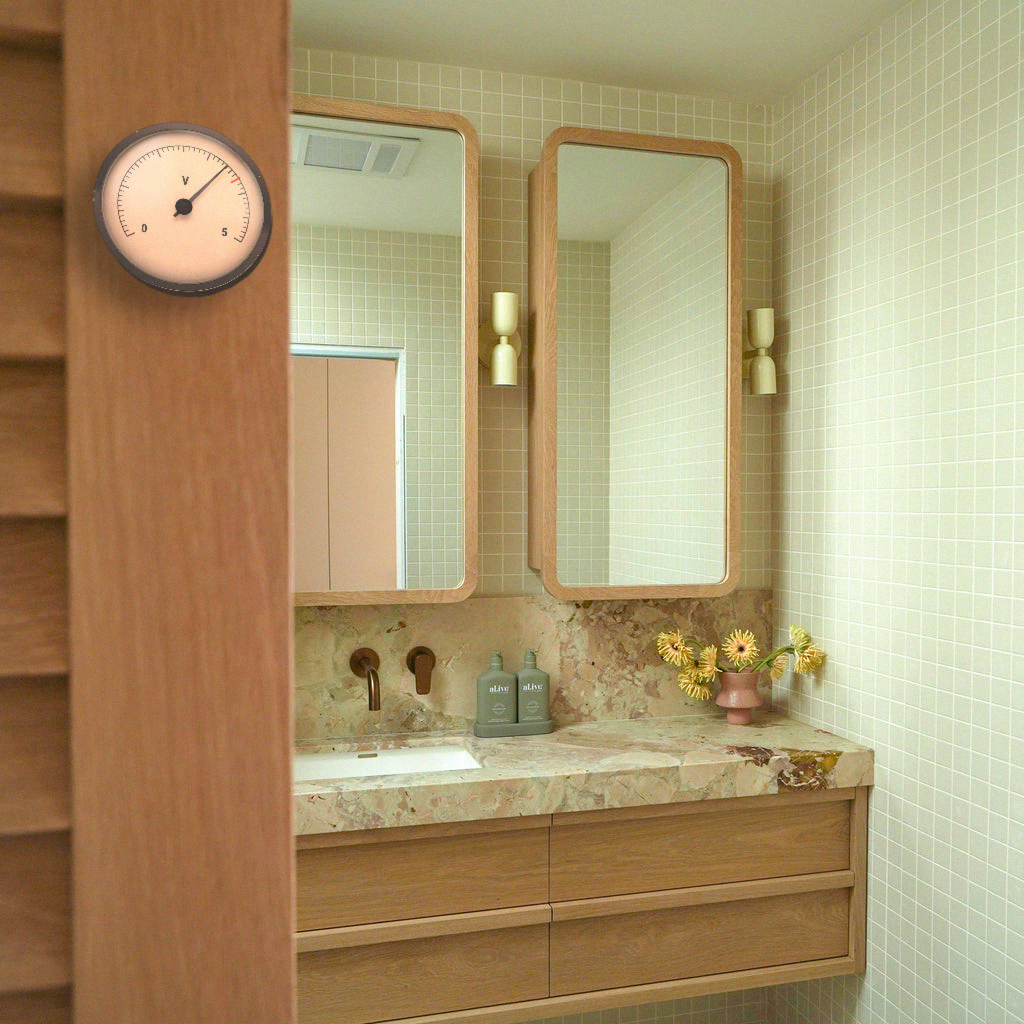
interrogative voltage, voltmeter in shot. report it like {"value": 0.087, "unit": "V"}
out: {"value": 3.4, "unit": "V"}
